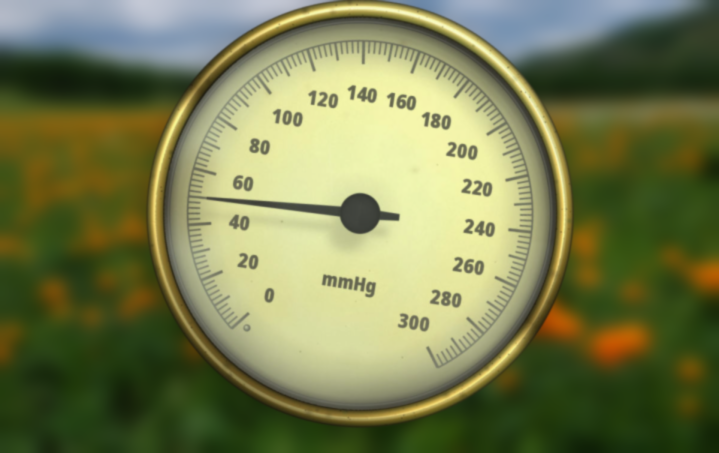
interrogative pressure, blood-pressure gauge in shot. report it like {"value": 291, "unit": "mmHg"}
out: {"value": 50, "unit": "mmHg"}
